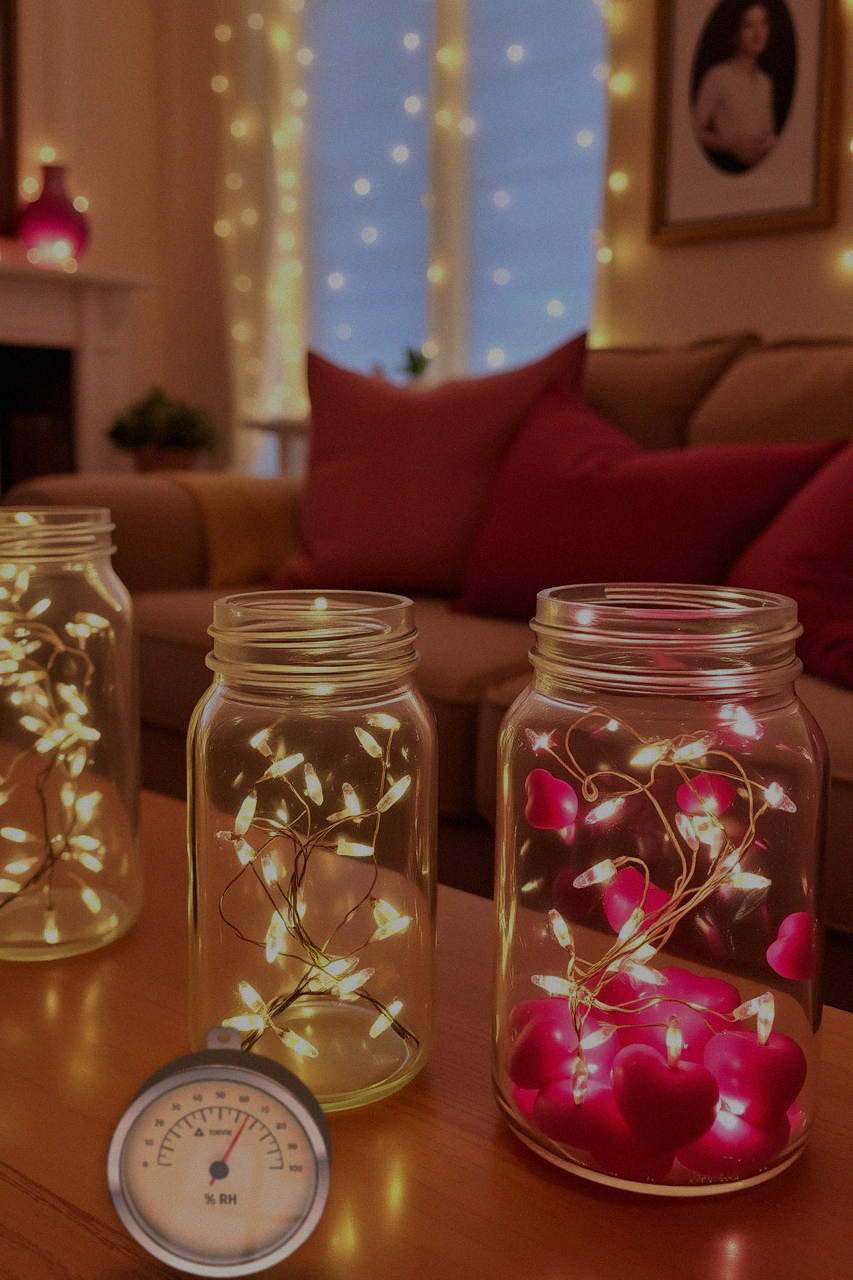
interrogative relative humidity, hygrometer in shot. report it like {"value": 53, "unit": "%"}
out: {"value": 65, "unit": "%"}
